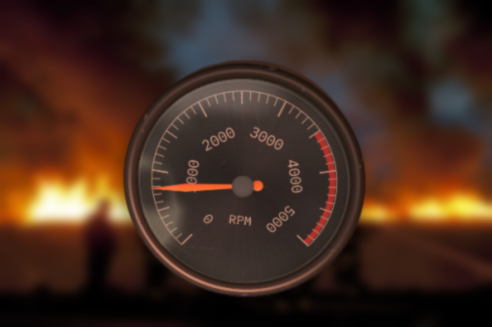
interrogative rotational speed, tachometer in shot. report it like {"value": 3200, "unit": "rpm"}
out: {"value": 800, "unit": "rpm"}
